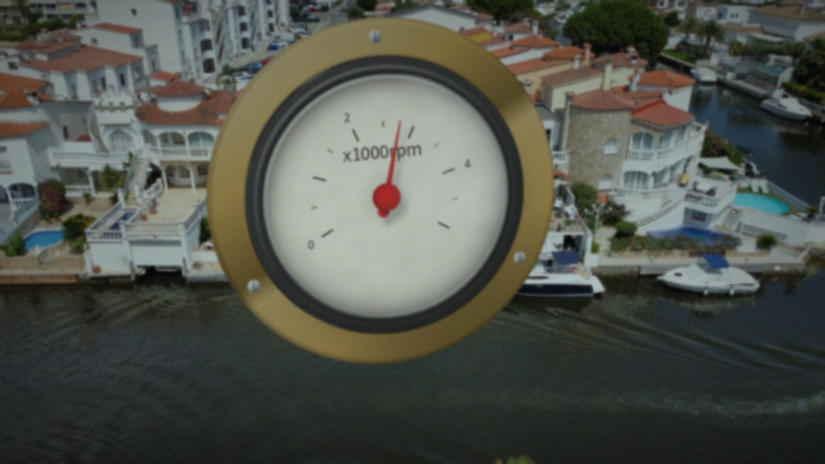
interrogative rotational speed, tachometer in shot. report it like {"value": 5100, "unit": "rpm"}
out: {"value": 2750, "unit": "rpm"}
